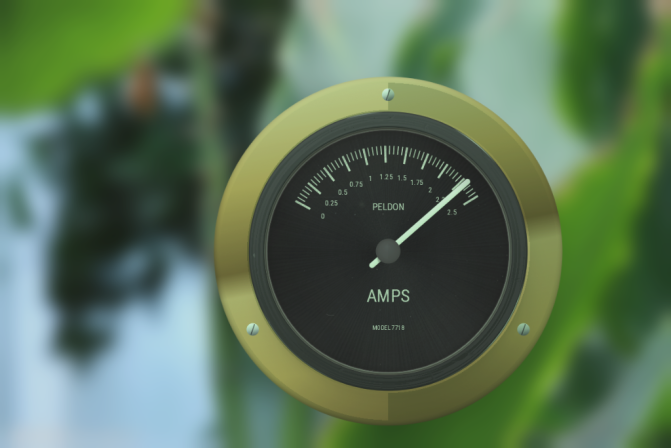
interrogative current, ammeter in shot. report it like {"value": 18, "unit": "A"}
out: {"value": 2.3, "unit": "A"}
